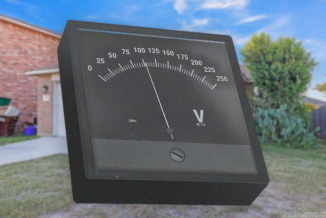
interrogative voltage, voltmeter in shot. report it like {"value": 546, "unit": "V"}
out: {"value": 100, "unit": "V"}
